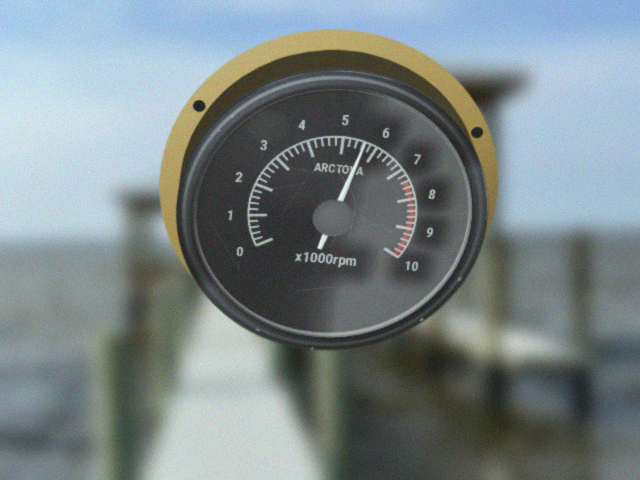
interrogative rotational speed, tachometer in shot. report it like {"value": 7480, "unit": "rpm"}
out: {"value": 5600, "unit": "rpm"}
